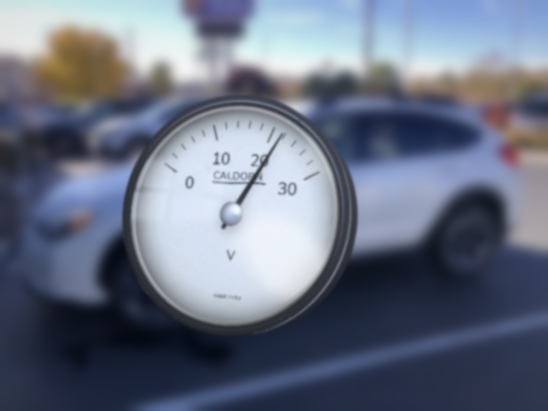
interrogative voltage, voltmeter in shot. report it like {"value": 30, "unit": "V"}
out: {"value": 22, "unit": "V"}
